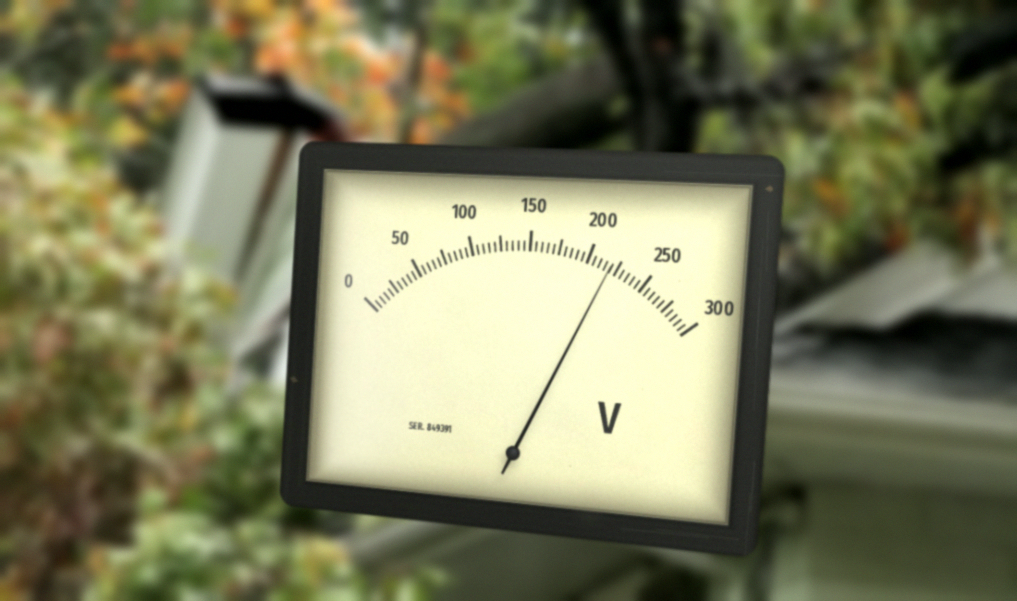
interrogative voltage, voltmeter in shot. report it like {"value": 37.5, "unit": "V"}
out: {"value": 220, "unit": "V"}
